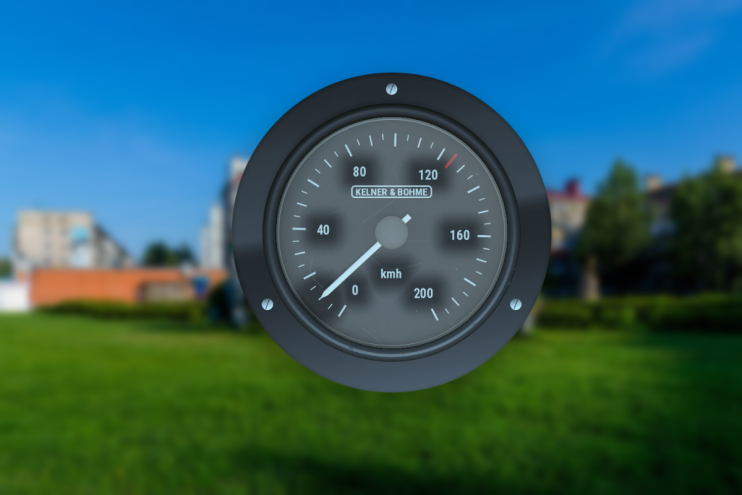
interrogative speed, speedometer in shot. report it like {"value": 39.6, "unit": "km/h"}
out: {"value": 10, "unit": "km/h"}
